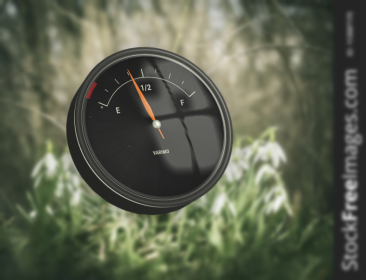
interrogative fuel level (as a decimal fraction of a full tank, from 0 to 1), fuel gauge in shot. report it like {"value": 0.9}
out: {"value": 0.375}
